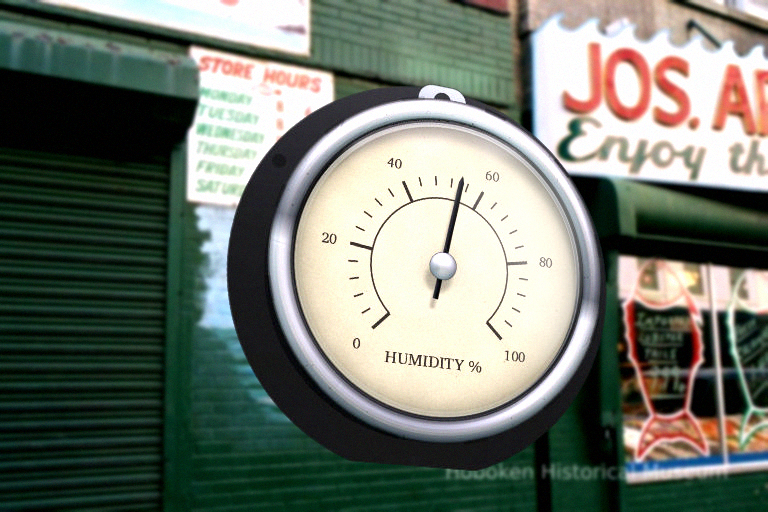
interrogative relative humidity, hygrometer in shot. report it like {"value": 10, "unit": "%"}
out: {"value": 54, "unit": "%"}
